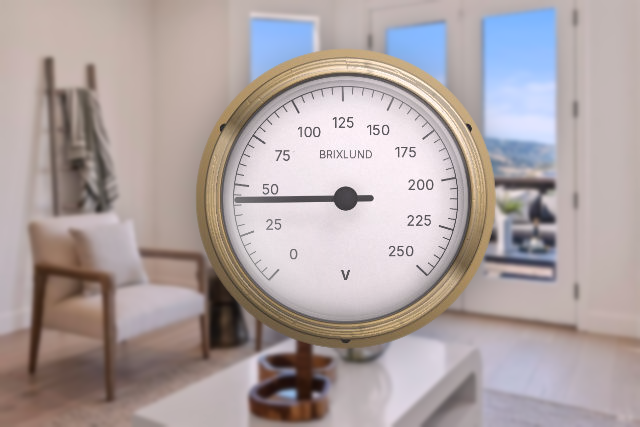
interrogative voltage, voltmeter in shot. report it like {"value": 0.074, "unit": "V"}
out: {"value": 42.5, "unit": "V"}
